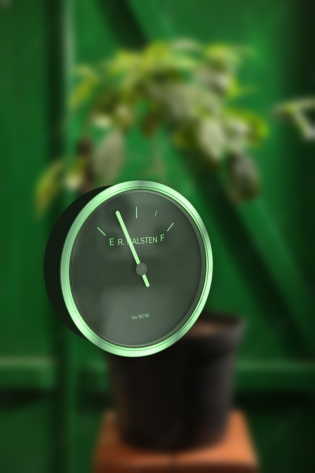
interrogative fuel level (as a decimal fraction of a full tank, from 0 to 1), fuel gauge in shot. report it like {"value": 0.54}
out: {"value": 0.25}
